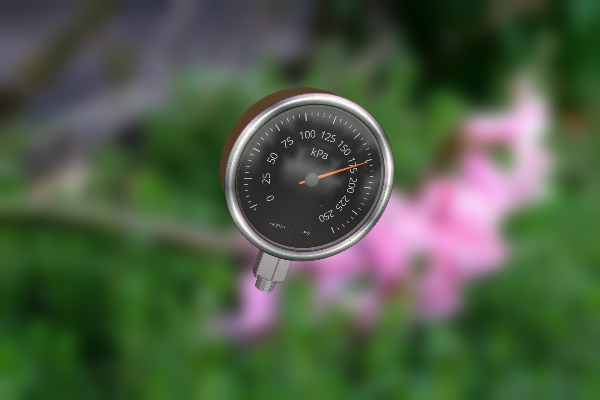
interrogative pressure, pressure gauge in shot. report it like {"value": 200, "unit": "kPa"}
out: {"value": 175, "unit": "kPa"}
